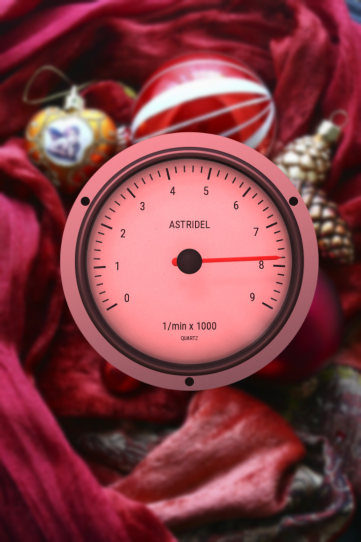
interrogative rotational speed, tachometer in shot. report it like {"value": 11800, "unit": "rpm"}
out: {"value": 7800, "unit": "rpm"}
